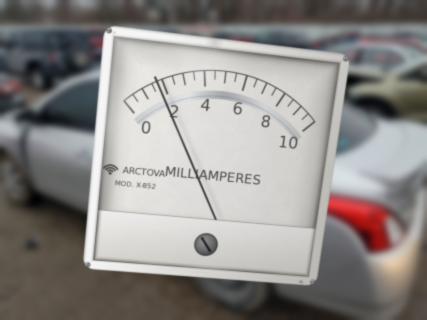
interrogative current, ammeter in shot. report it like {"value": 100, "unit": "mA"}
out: {"value": 1.75, "unit": "mA"}
